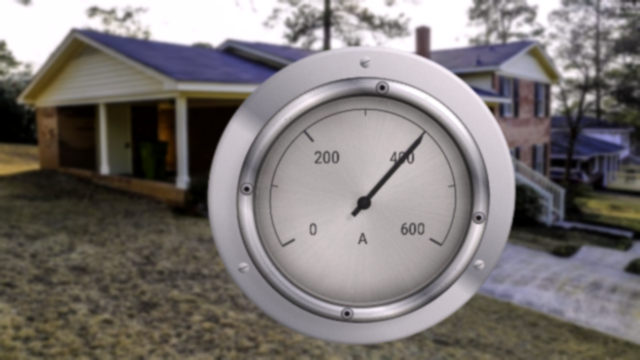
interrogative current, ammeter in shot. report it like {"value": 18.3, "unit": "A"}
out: {"value": 400, "unit": "A"}
